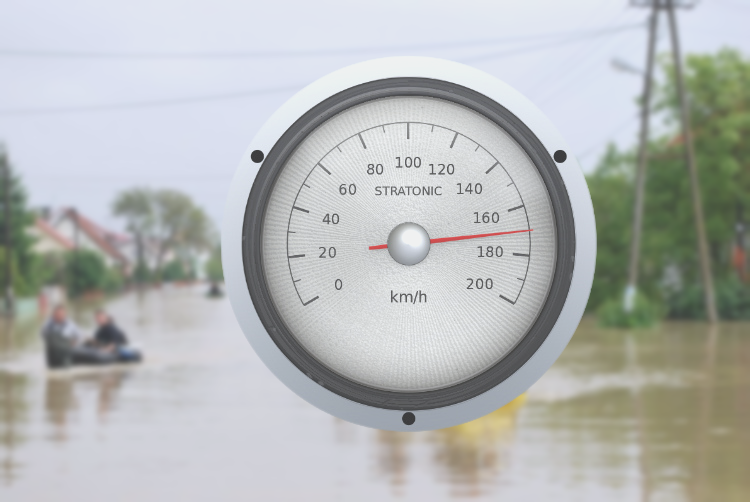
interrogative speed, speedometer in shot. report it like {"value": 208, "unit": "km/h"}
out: {"value": 170, "unit": "km/h"}
